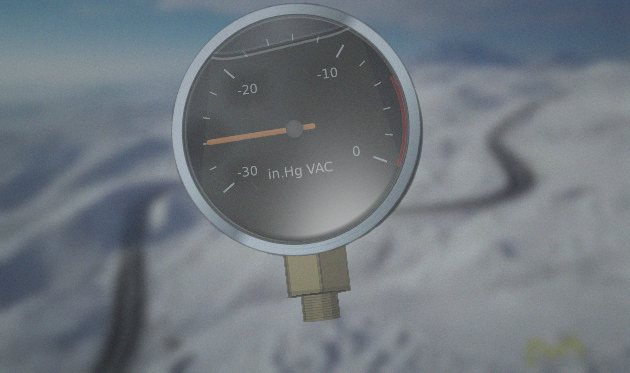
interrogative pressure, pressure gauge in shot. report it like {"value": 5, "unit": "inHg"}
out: {"value": -26, "unit": "inHg"}
